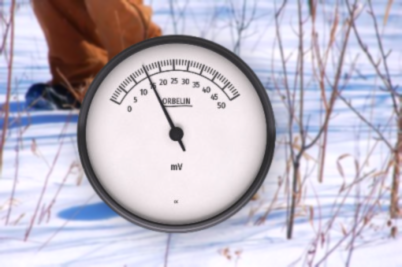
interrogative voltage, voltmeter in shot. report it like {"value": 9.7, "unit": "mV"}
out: {"value": 15, "unit": "mV"}
